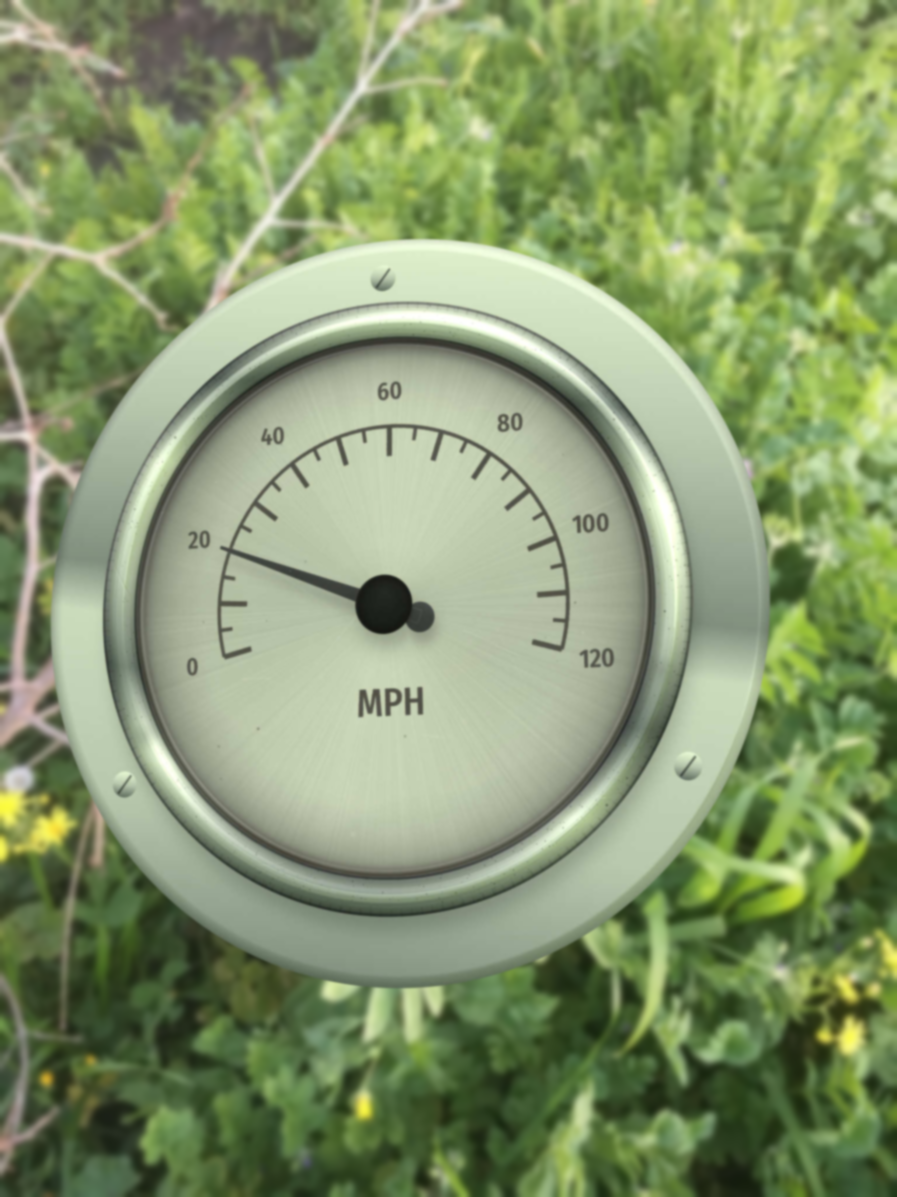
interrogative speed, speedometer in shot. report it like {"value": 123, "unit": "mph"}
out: {"value": 20, "unit": "mph"}
